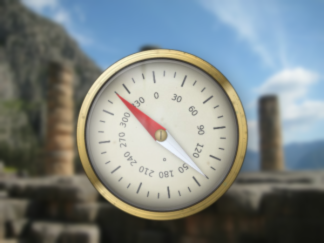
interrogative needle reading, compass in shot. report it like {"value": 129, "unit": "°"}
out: {"value": 320, "unit": "°"}
